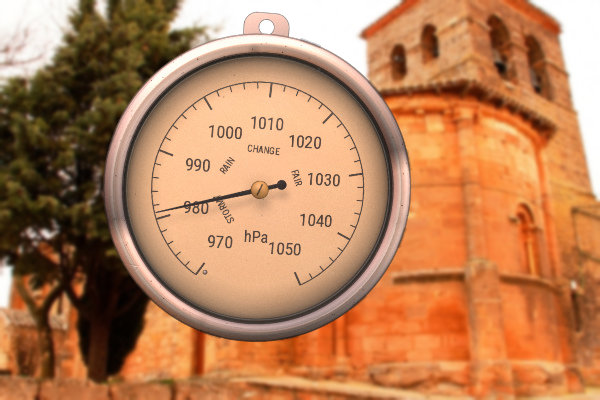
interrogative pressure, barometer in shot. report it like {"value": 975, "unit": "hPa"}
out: {"value": 981, "unit": "hPa"}
